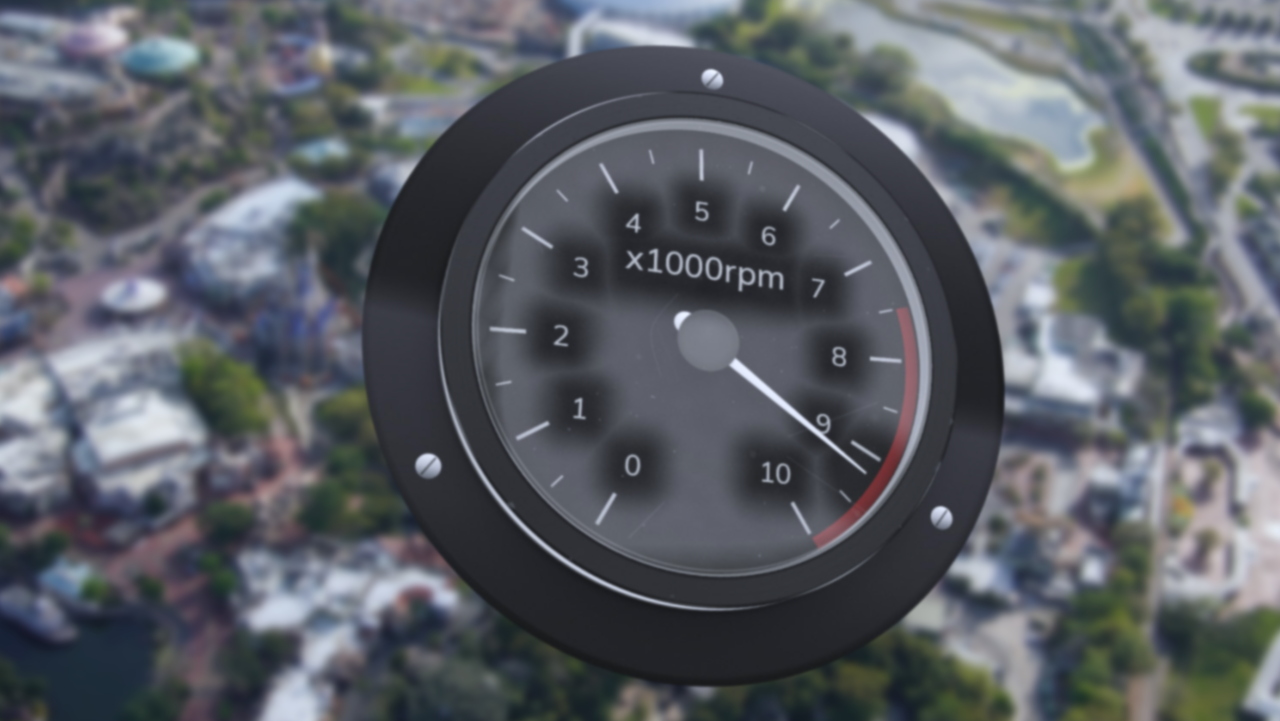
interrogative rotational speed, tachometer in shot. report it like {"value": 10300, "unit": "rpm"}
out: {"value": 9250, "unit": "rpm"}
